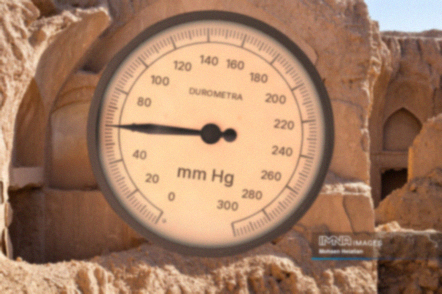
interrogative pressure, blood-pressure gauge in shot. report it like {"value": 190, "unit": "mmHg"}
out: {"value": 60, "unit": "mmHg"}
